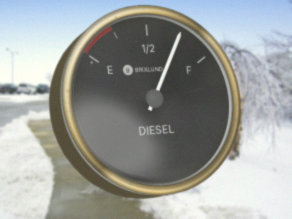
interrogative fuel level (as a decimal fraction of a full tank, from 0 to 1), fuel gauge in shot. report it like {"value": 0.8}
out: {"value": 0.75}
